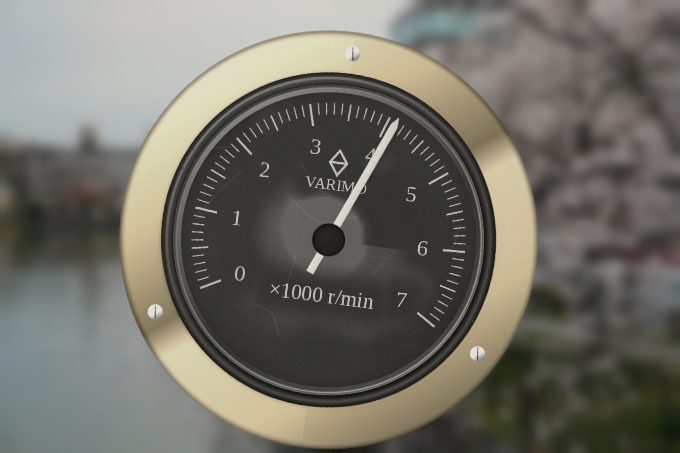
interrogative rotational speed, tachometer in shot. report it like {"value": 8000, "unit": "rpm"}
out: {"value": 4100, "unit": "rpm"}
